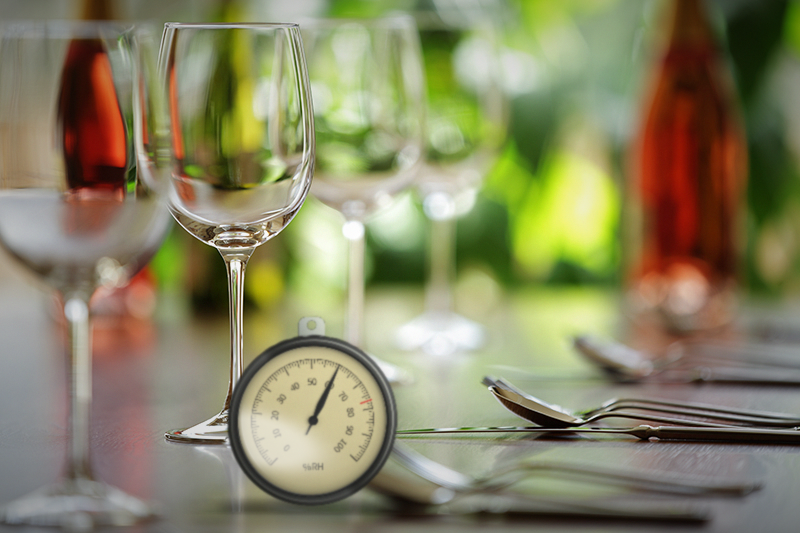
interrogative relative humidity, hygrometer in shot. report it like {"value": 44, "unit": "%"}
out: {"value": 60, "unit": "%"}
